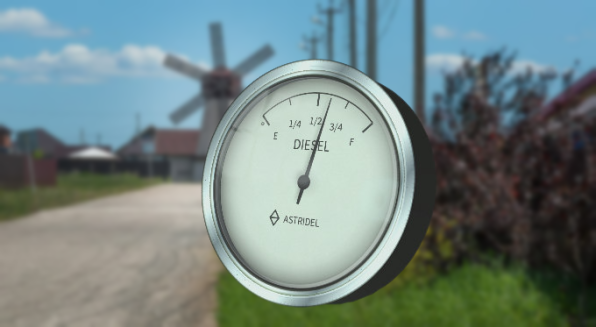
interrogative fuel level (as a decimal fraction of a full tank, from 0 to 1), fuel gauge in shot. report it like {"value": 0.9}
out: {"value": 0.625}
